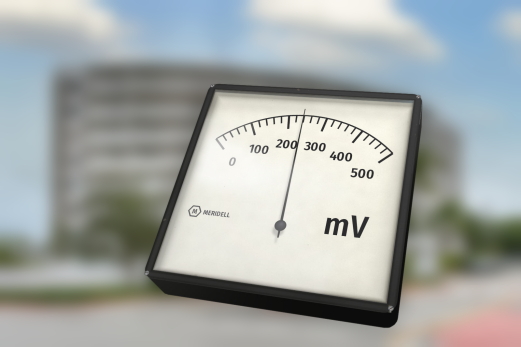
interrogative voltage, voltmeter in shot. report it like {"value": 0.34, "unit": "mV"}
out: {"value": 240, "unit": "mV"}
